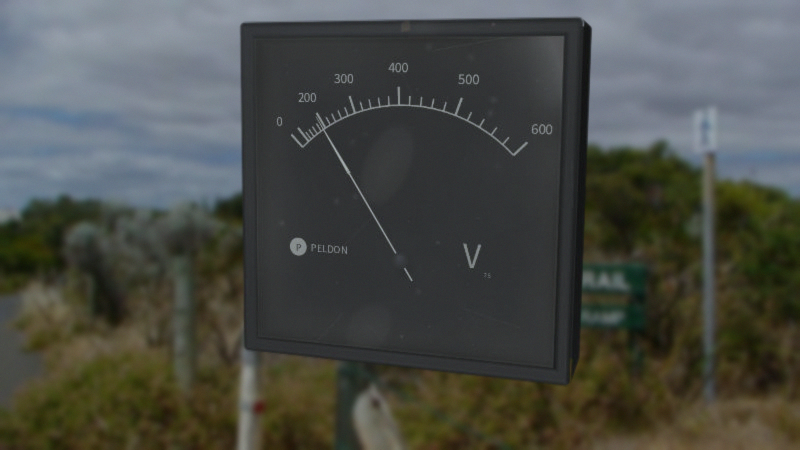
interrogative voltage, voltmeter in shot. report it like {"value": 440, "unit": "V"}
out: {"value": 200, "unit": "V"}
